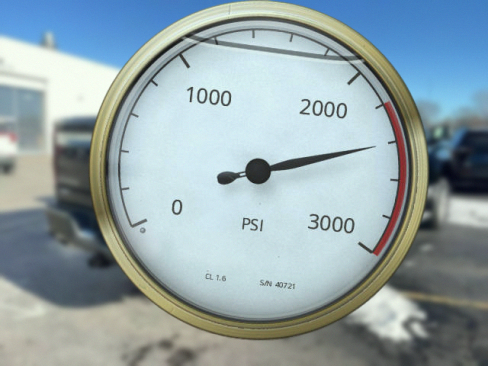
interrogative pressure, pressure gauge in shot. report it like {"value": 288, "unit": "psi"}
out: {"value": 2400, "unit": "psi"}
